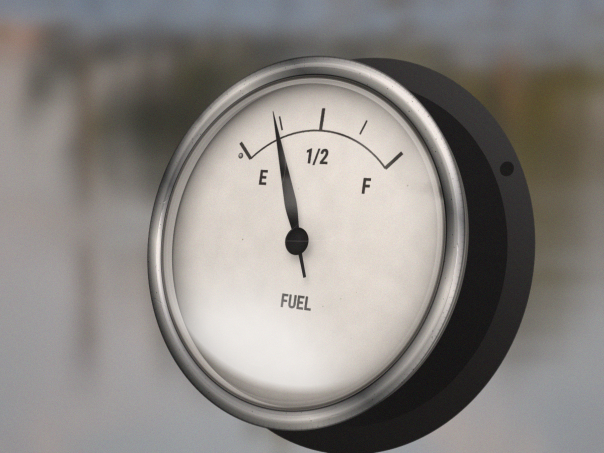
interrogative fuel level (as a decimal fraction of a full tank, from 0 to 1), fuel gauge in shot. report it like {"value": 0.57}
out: {"value": 0.25}
